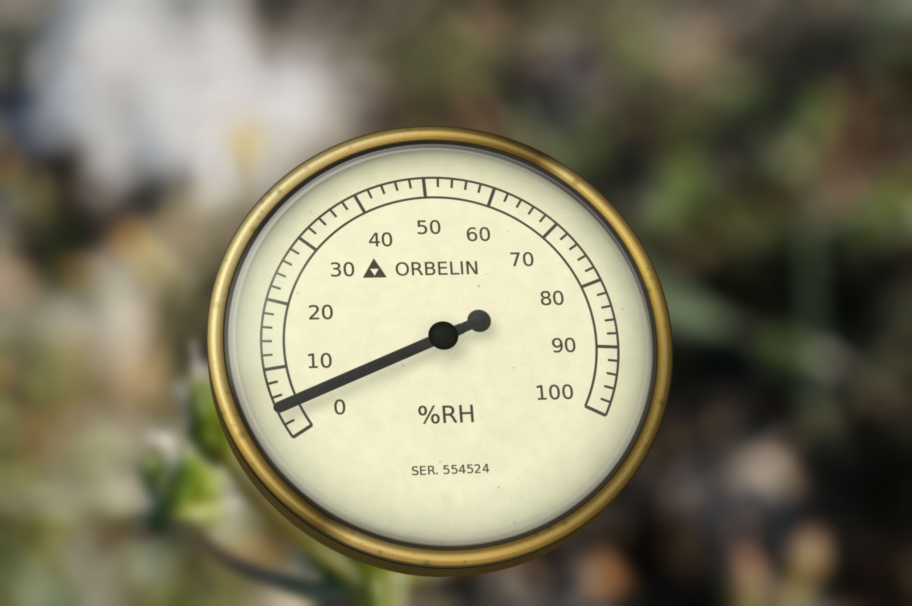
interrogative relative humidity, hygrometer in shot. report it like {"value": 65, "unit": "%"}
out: {"value": 4, "unit": "%"}
